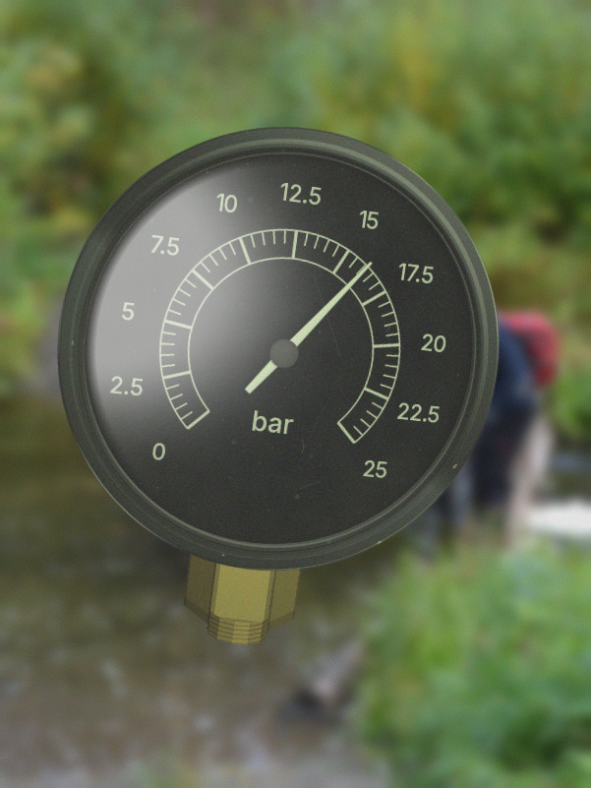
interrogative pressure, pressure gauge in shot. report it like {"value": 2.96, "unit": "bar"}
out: {"value": 16, "unit": "bar"}
